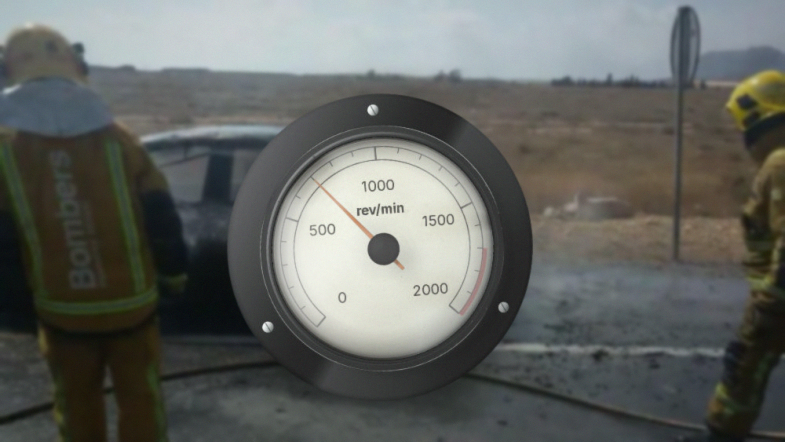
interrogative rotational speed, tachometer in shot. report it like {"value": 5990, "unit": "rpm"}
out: {"value": 700, "unit": "rpm"}
